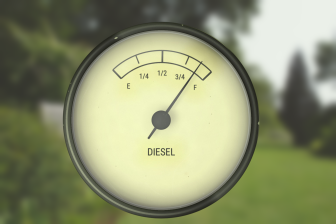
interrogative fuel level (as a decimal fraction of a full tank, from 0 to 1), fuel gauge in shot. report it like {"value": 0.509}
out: {"value": 0.875}
